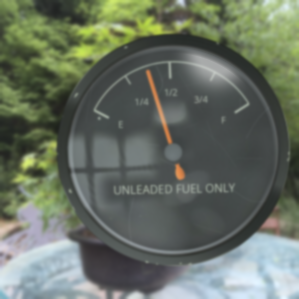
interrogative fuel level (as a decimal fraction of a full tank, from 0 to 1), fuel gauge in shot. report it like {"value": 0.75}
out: {"value": 0.375}
